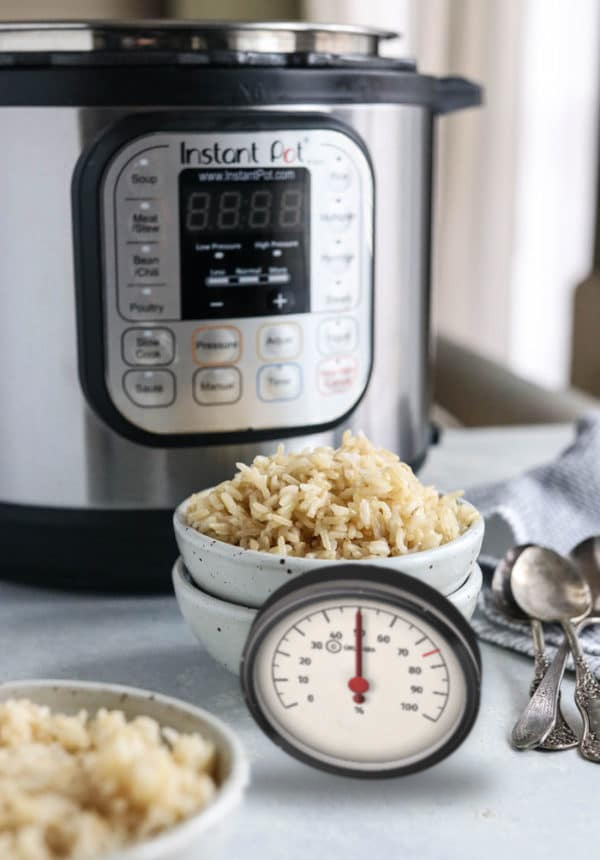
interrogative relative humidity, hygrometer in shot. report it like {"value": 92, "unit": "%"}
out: {"value": 50, "unit": "%"}
